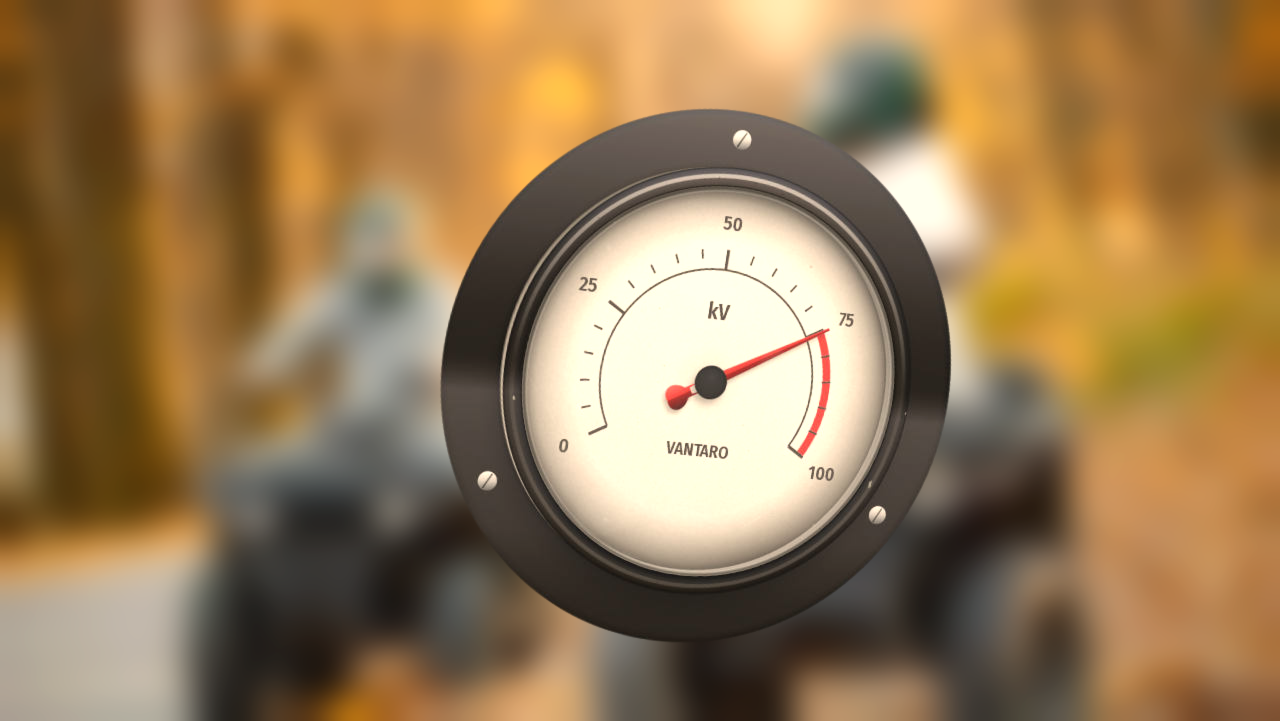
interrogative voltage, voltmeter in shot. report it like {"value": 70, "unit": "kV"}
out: {"value": 75, "unit": "kV"}
